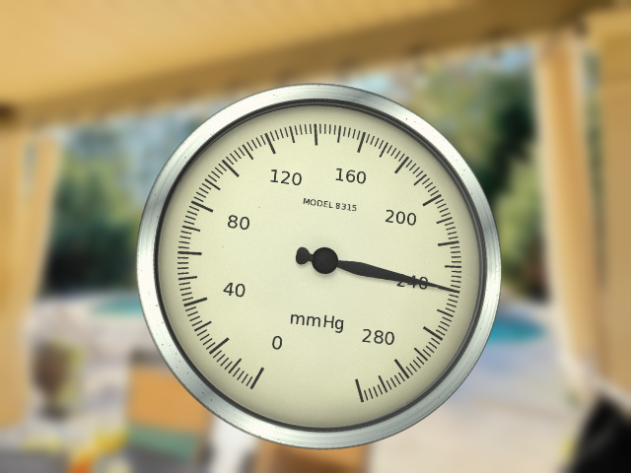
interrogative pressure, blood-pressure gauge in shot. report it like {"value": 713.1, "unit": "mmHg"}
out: {"value": 240, "unit": "mmHg"}
